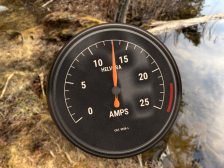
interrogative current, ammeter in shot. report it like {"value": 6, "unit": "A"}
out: {"value": 13, "unit": "A"}
